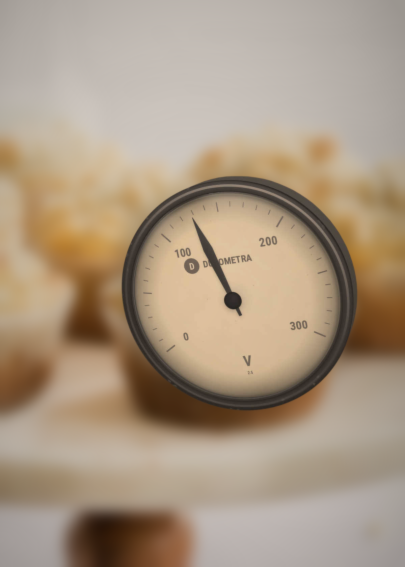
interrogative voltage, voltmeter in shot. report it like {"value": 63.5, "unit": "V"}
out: {"value": 130, "unit": "V"}
